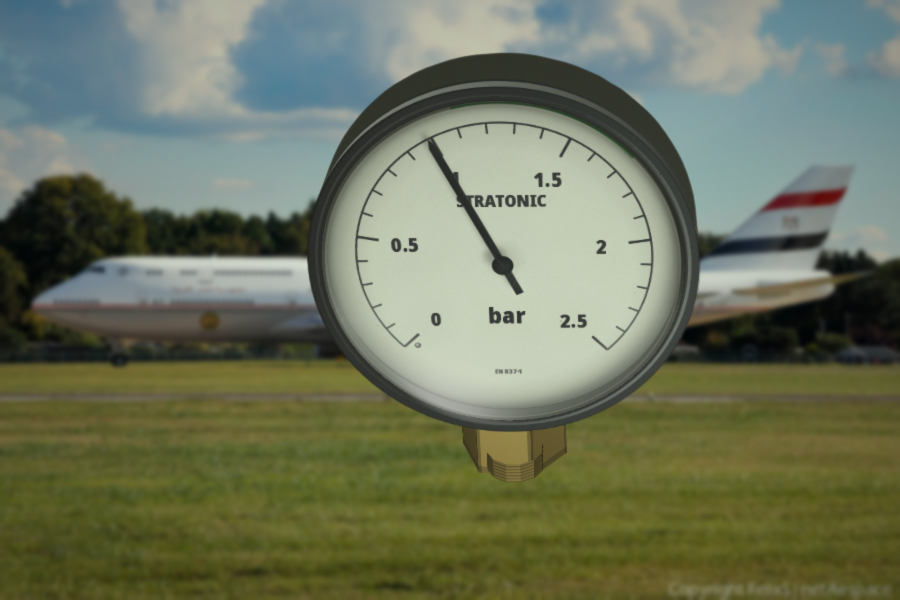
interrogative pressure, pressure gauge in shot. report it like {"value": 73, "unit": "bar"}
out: {"value": 1, "unit": "bar"}
